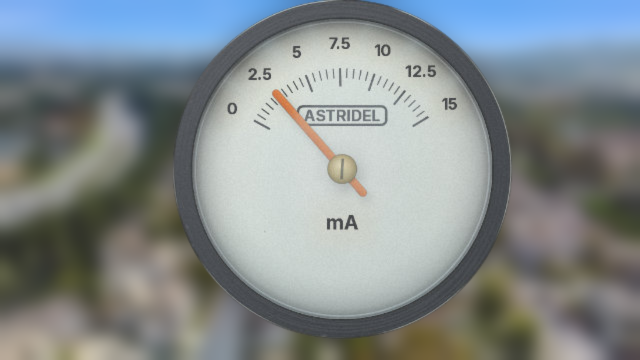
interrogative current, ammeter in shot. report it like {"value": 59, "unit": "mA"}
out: {"value": 2.5, "unit": "mA"}
